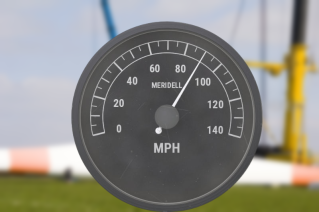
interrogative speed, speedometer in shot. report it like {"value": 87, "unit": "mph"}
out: {"value": 90, "unit": "mph"}
